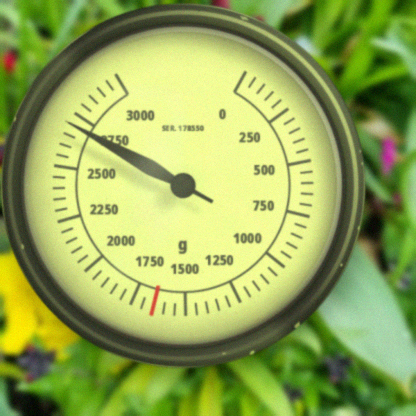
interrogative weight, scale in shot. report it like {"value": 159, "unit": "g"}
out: {"value": 2700, "unit": "g"}
